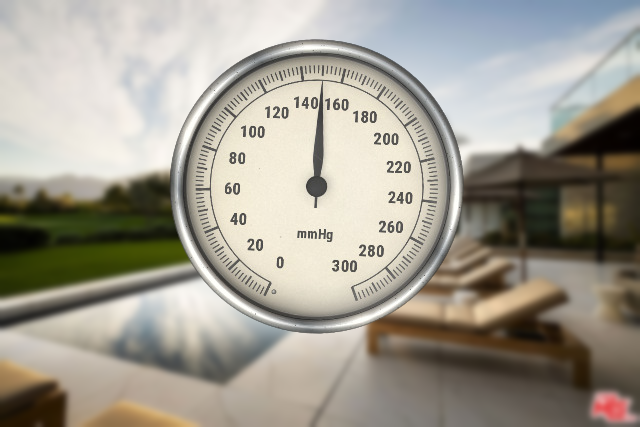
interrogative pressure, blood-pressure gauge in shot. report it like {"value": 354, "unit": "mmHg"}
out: {"value": 150, "unit": "mmHg"}
